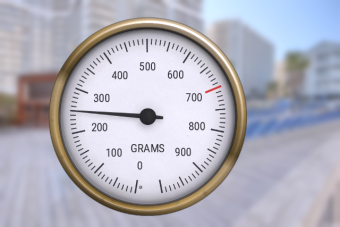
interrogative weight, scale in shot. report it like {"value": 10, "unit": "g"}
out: {"value": 250, "unit": "g"}
